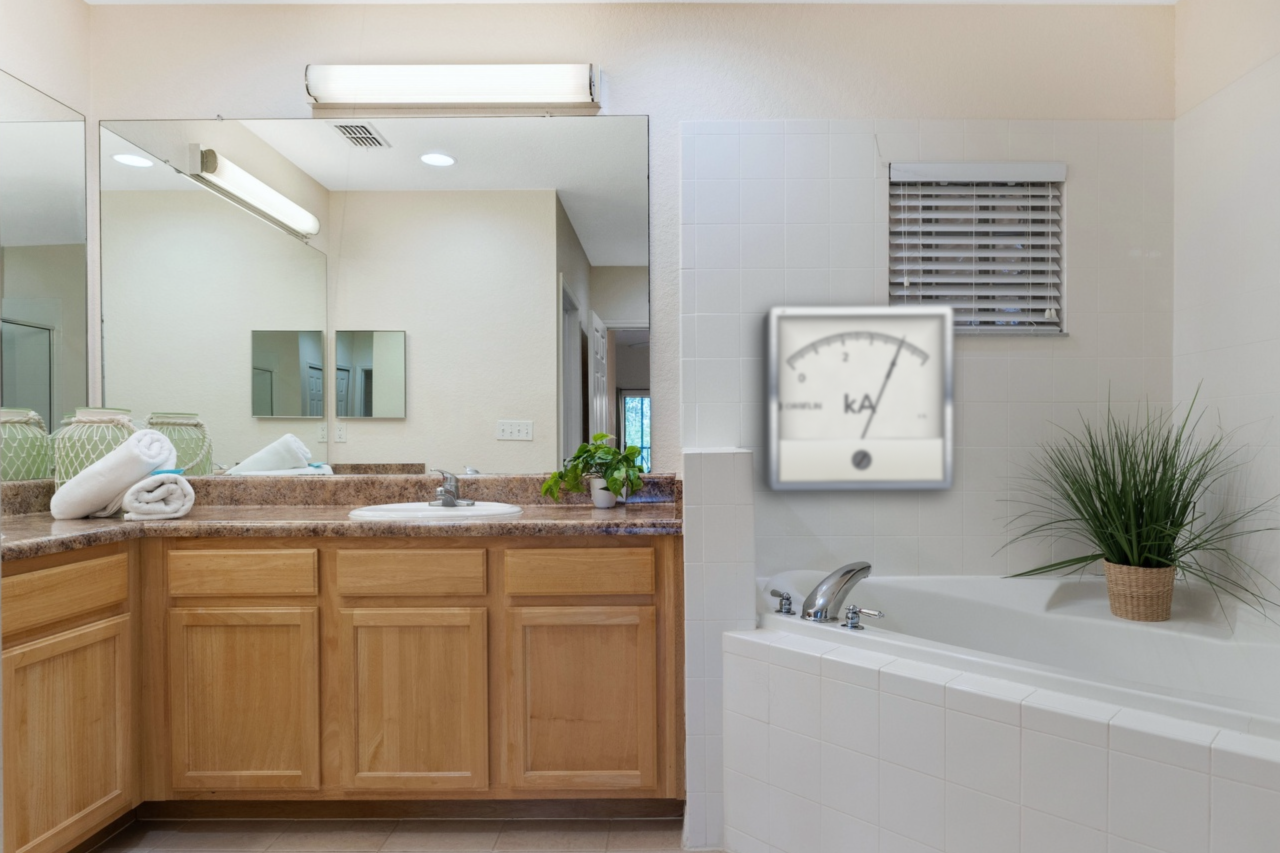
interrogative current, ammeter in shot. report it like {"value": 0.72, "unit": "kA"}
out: {"value": 4, "unit": "kA"}
